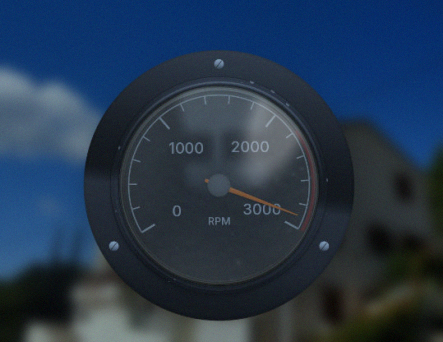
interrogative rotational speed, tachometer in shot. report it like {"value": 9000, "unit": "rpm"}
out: {"value": 2900, "unit": "rpm"}
